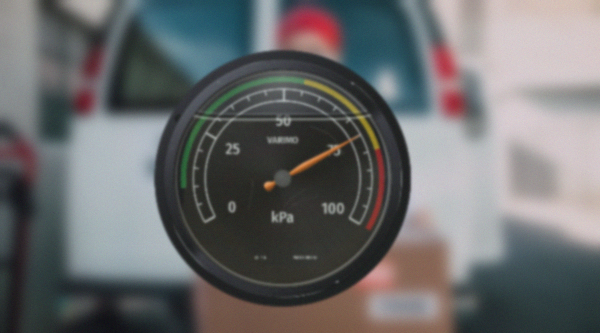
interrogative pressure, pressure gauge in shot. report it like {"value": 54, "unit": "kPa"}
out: {"value": 75, "unit": "kPa"}
